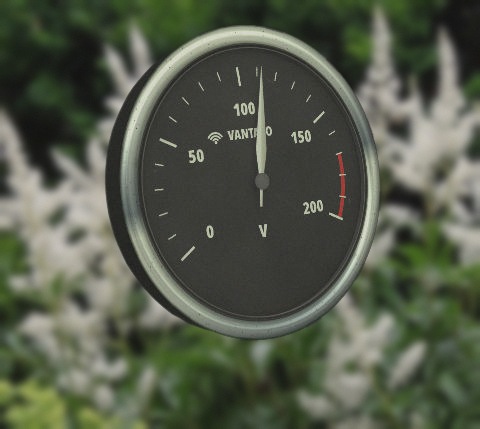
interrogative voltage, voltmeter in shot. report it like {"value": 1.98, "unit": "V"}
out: {"value": 110, "unit": "V"}
